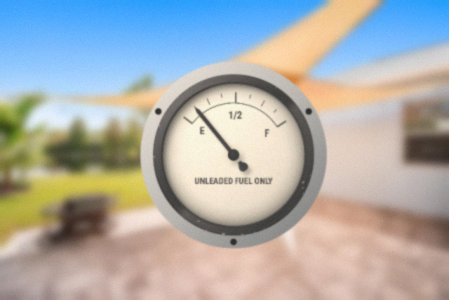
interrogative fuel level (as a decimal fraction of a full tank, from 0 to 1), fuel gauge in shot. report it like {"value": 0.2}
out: {"value": 0.125}
